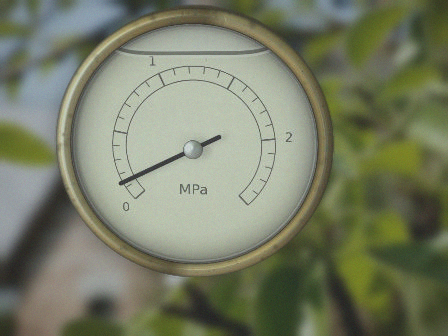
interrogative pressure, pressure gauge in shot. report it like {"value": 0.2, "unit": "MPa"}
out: {"value": 0.15, "unit": "MPa"}
